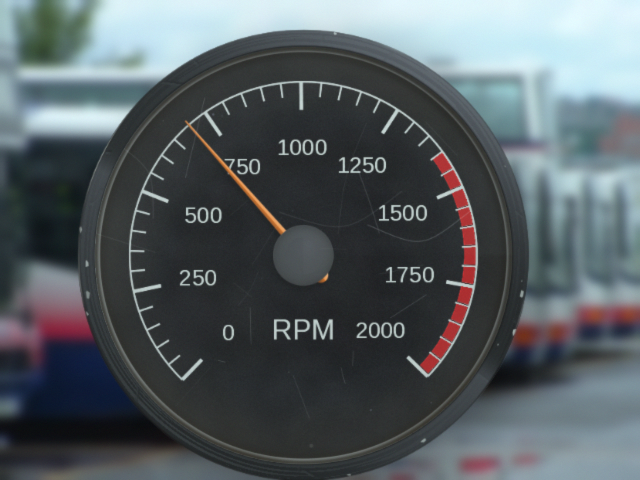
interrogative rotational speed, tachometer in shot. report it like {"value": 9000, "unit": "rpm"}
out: {"value": 700, "unit": "rpm"}
